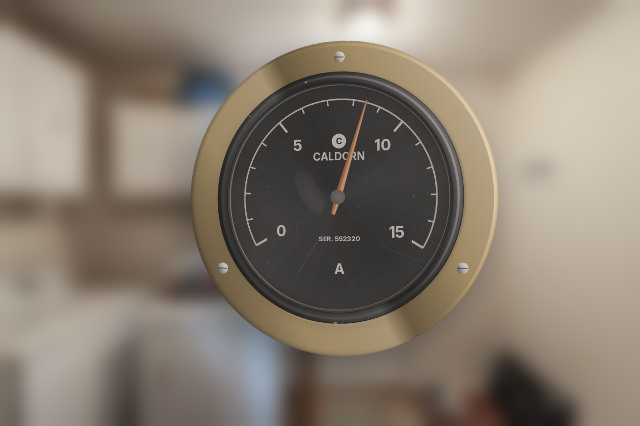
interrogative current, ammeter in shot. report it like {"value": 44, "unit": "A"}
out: {"value": 8.5, "unit": "A"}
